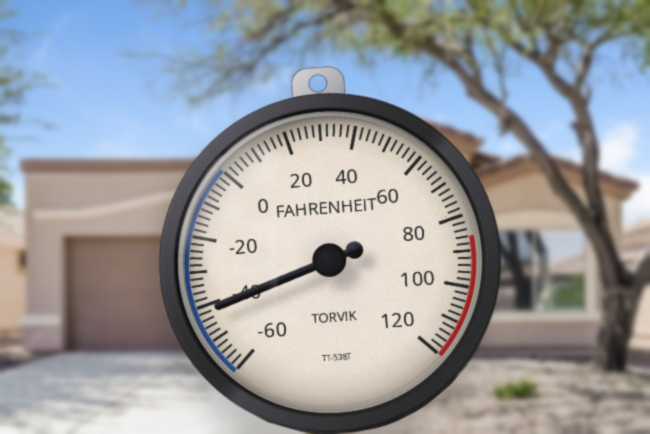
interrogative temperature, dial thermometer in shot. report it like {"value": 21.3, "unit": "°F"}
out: {"value": -42, "unit": "°F"}
